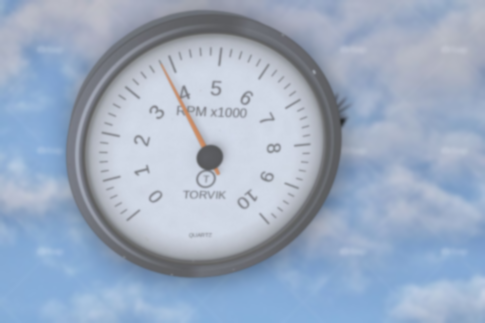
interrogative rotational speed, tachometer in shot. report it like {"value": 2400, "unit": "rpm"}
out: {"value": 3800, "unit": "rpm"}
